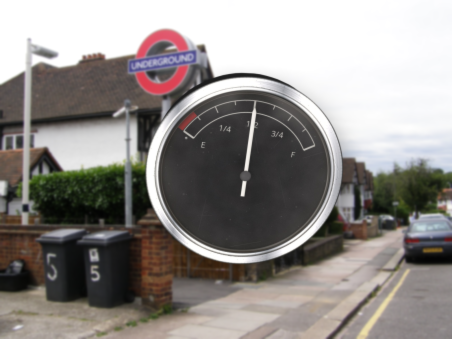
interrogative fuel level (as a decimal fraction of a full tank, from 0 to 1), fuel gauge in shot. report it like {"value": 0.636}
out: {"value": 0.5}
